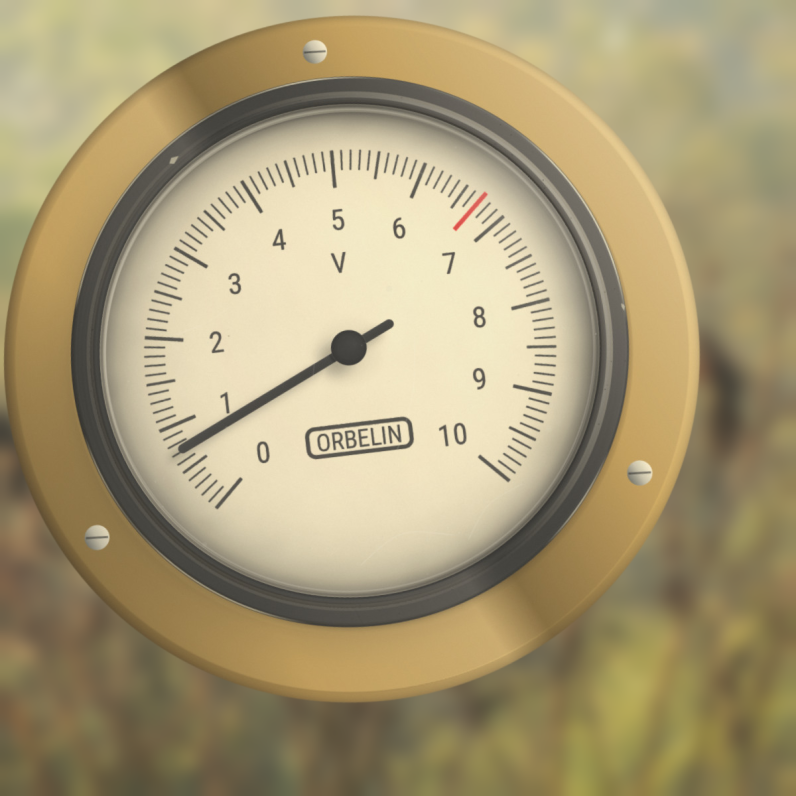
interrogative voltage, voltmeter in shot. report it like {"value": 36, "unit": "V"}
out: {"value": 0.7, "unit": "V"}
